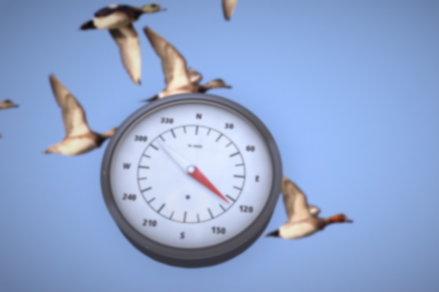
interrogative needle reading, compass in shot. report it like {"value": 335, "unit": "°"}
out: {"value": 127.5, "unit": "°"}
